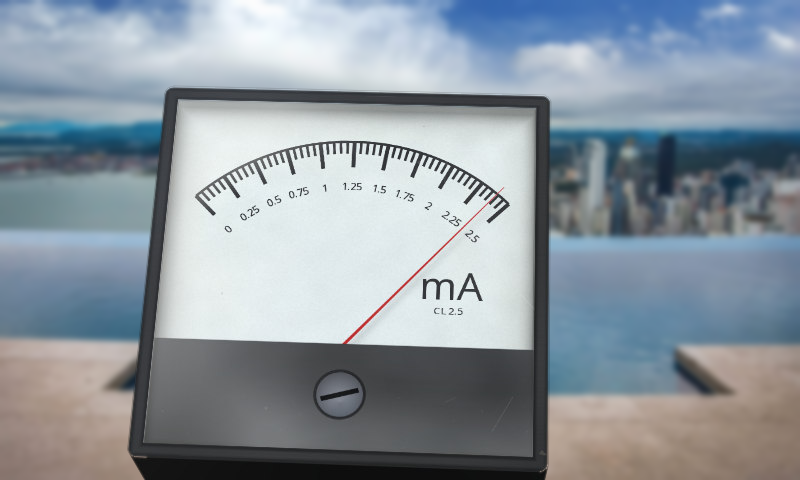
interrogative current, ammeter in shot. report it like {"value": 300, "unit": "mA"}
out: {"value": 2.4, "unit": "mA"}
